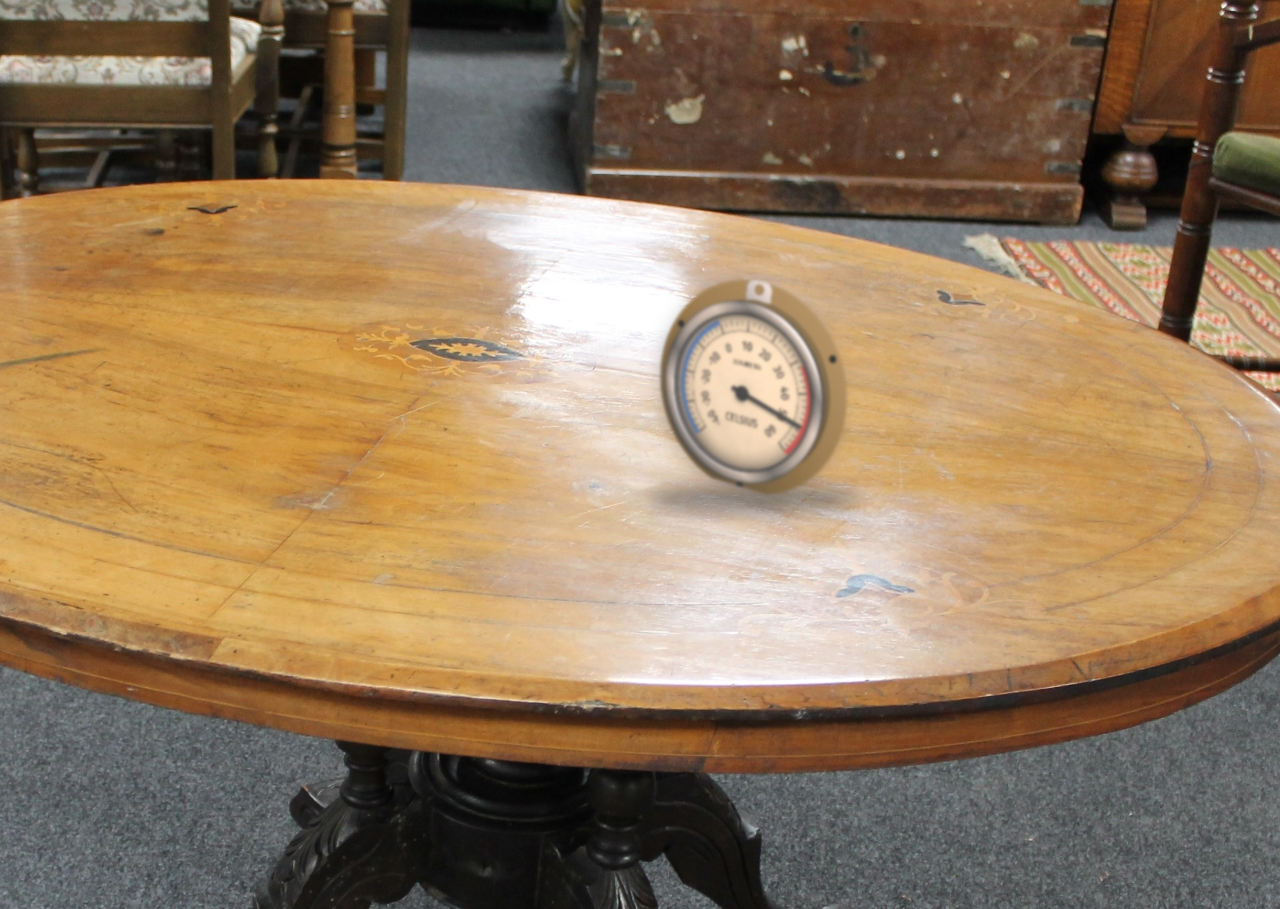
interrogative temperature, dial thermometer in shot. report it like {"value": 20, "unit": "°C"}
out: {"value": 50, "unit": "°C"}
